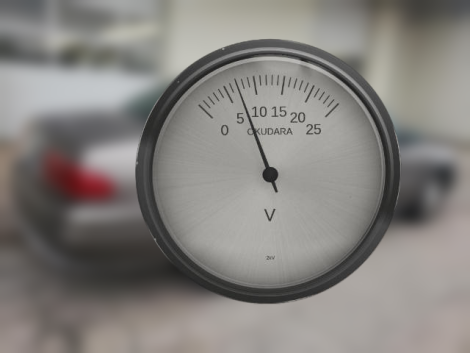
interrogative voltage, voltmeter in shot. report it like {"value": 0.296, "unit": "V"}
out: {"value": 7, "unit": "V"}
